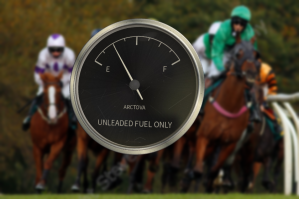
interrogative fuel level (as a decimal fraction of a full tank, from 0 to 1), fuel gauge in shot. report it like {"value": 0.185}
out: {"value": 0.25}
